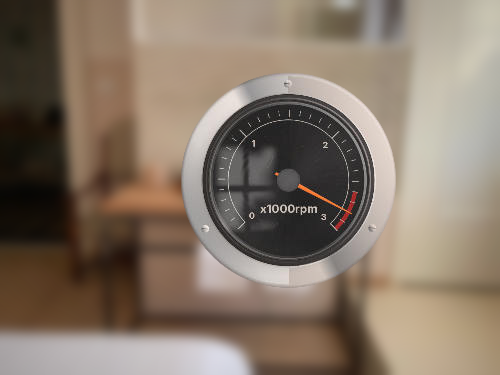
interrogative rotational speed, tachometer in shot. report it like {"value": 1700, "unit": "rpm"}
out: {"value": 2800, "unit": "rpm"}
